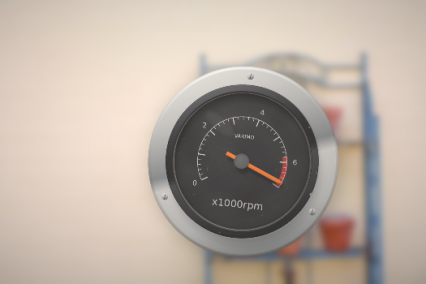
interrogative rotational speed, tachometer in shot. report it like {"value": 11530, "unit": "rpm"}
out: {"value": 6800, "unit": "rpm"}
